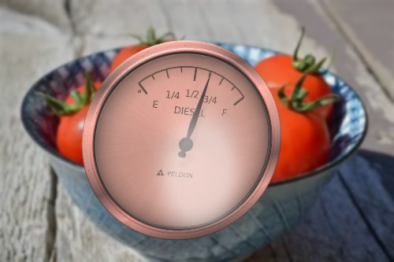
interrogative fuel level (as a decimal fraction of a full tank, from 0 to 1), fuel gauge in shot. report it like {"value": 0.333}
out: {"value": 0.625}
